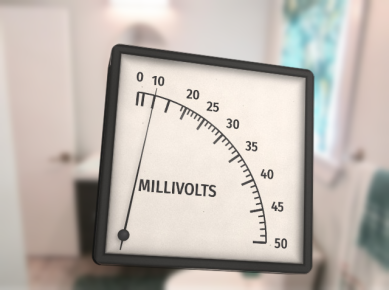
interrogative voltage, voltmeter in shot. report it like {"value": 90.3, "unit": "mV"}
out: {"value": 10, "unit": "mV"}
